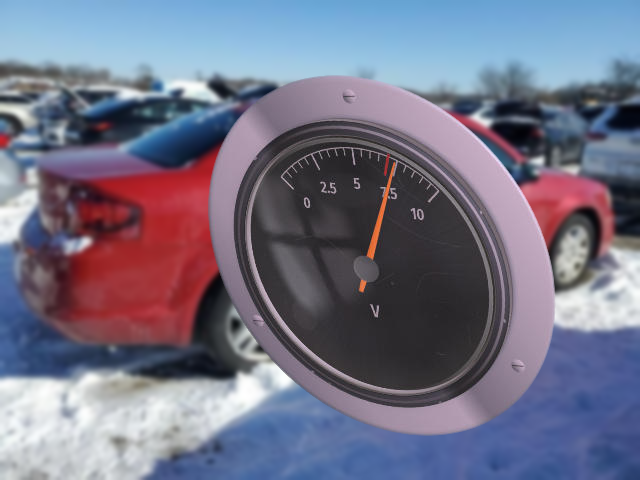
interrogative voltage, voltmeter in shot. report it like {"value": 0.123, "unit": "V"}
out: {"value": 7.5, "unit": "V"}
